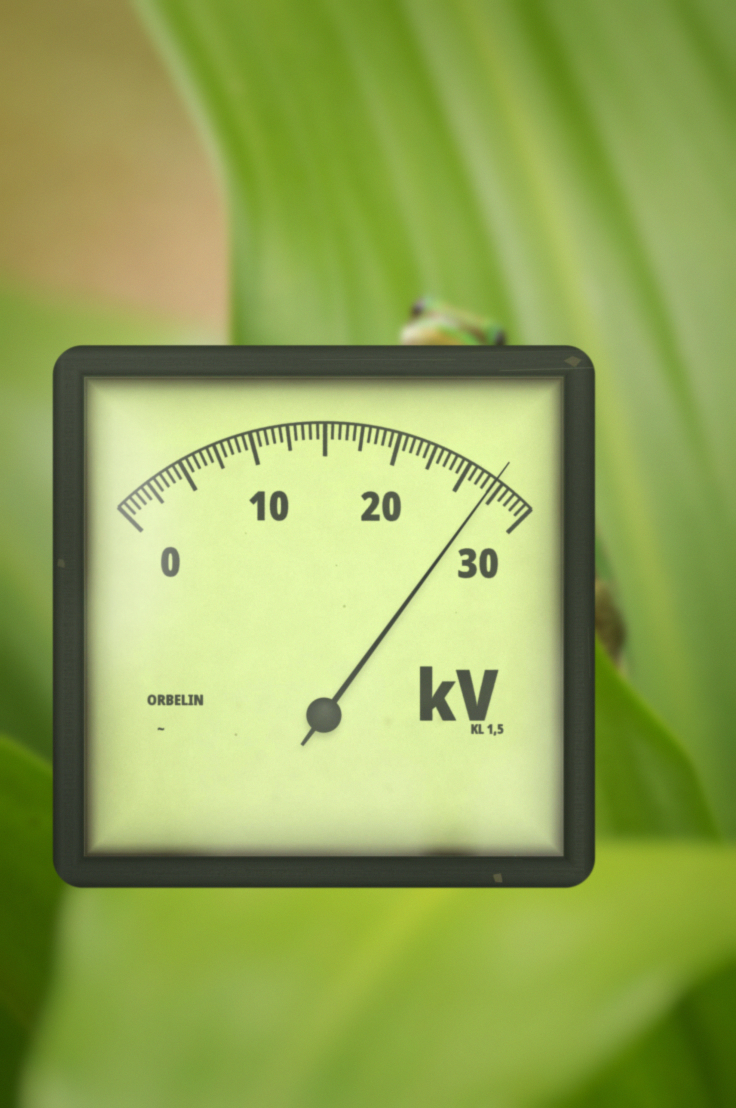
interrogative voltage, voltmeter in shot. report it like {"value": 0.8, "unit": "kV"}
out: {"value": 27, "unit": "kV"}
